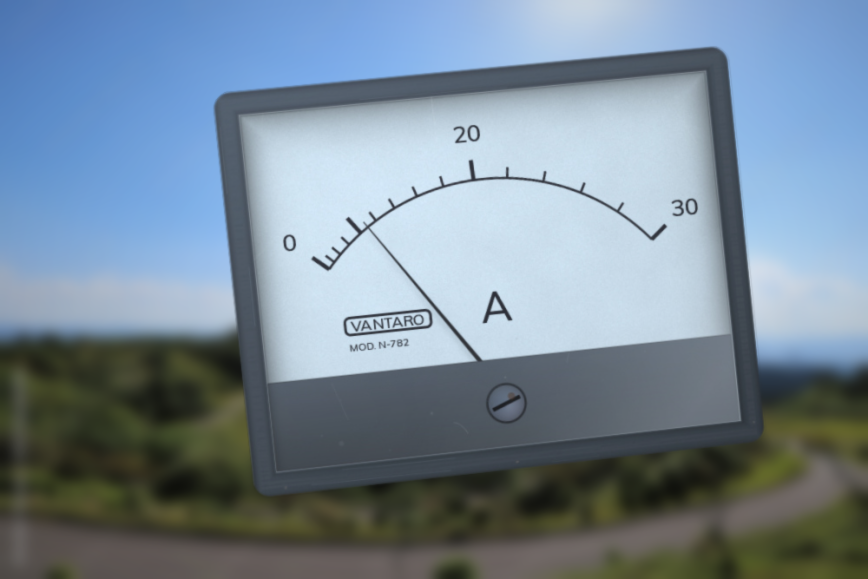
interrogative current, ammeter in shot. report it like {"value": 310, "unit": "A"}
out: {"value": 11, "unit": "A"}
